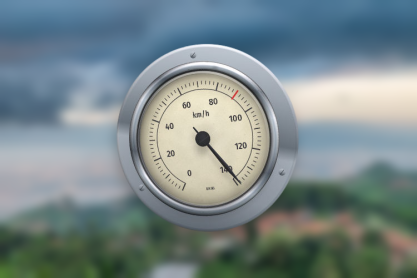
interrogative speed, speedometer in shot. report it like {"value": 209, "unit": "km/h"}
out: {"value": 138, "unit": "km/h"}
